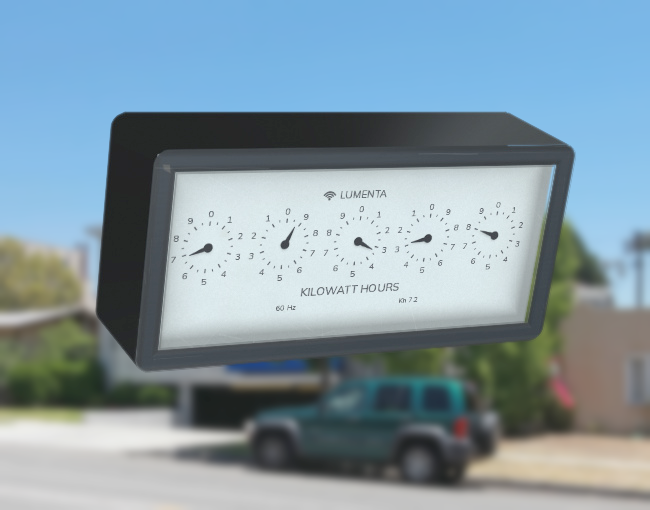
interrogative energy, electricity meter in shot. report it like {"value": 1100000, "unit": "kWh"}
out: {"value": 69328, "unit": "kWh"}
